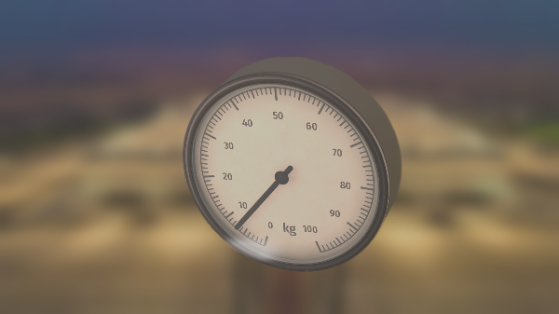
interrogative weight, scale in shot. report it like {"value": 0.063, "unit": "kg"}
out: {"value": 7, "unit": "kg"}
